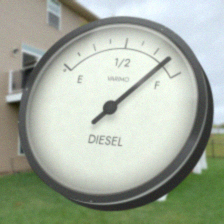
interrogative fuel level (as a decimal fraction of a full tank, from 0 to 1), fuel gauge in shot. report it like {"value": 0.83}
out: {"value": 0.875}
